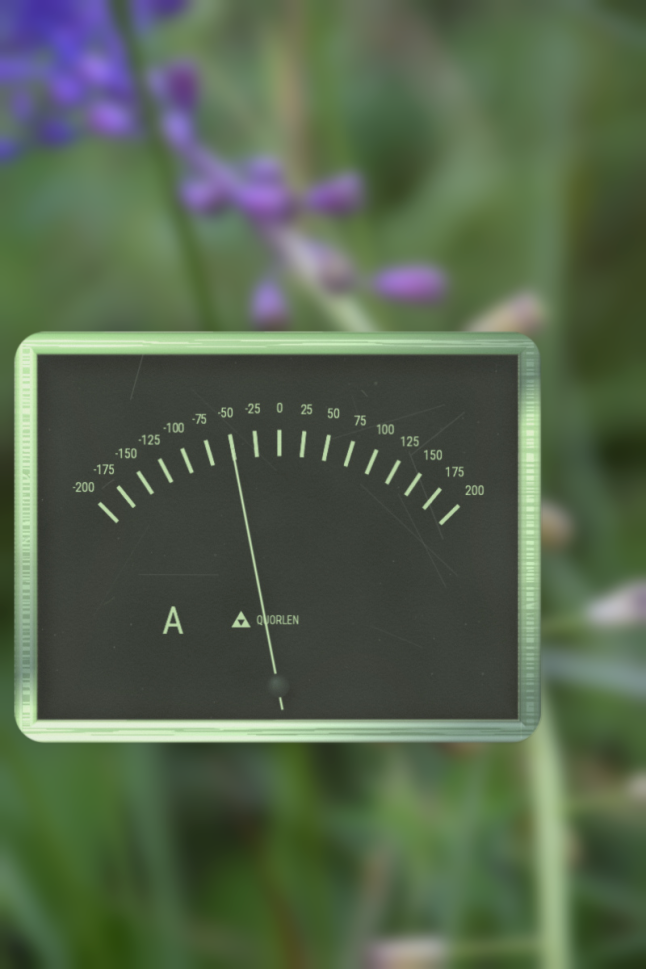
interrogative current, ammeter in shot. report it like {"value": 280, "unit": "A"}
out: {"value": -50, "unit": "A"}
